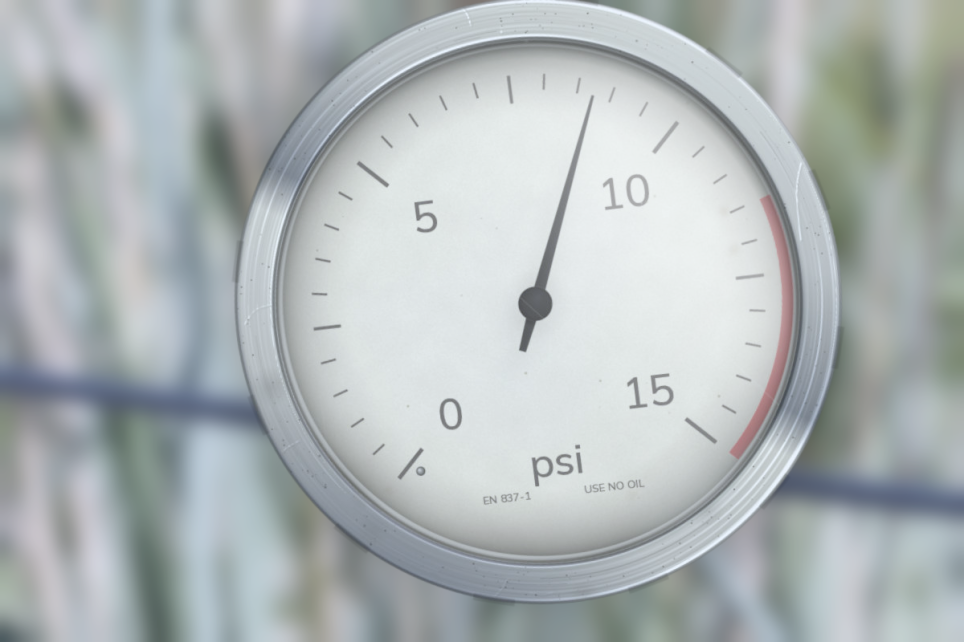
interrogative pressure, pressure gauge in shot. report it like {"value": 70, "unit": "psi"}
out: {"value": 8.75, "unit": "psi"}
